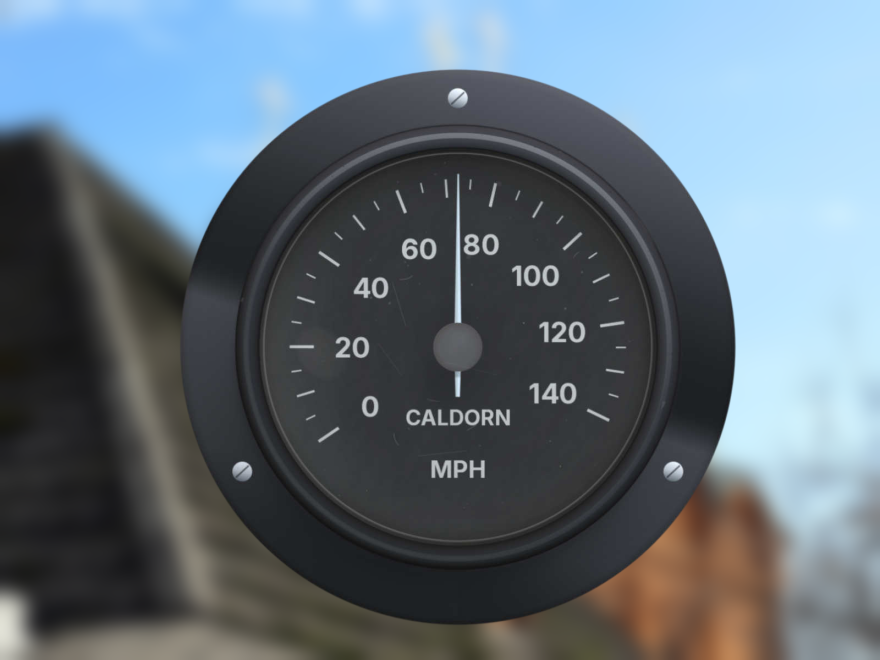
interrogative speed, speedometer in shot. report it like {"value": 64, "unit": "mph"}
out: {"value": 72.5, "unit": "mph"}
